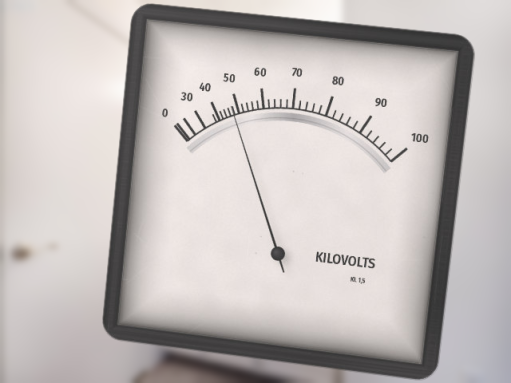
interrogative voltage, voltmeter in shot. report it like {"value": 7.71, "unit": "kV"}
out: {"value": 48, "unit": "kV"}
